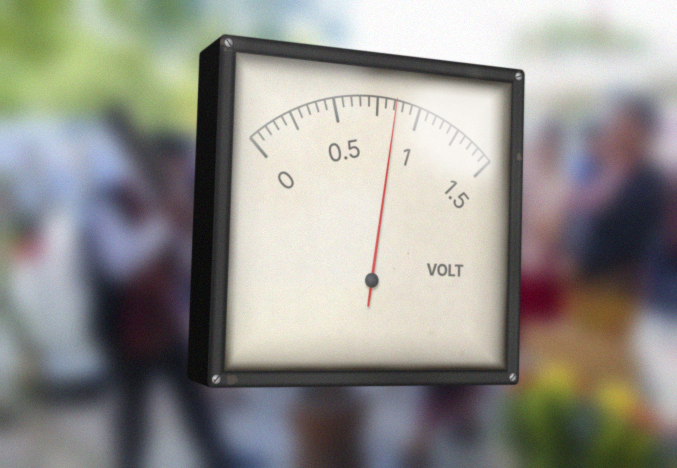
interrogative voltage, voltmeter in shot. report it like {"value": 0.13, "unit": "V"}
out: {"value": 0.85, "unit": "V"}
